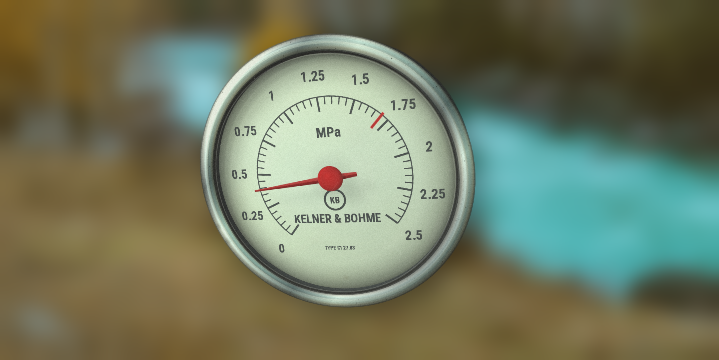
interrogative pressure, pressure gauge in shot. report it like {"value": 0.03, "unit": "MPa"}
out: {"value": 0.4, "unit": "MPa"}
